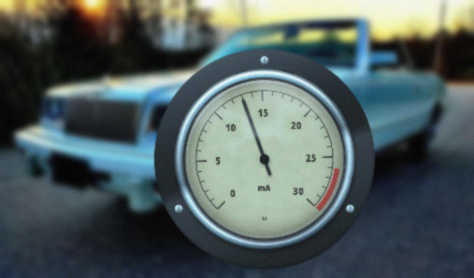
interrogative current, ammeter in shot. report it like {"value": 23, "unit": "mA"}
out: {"value": 13, "unit": "mA"}
